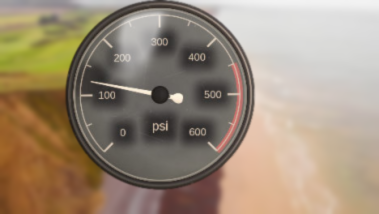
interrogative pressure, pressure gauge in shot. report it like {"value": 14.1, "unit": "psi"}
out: {"value": 125, "unit": "psi"}
